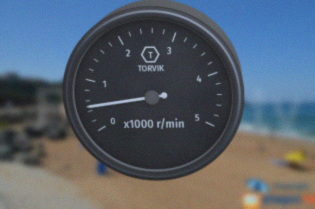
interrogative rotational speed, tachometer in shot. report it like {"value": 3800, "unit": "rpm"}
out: {"value": 500, "unit": "rpm"}
